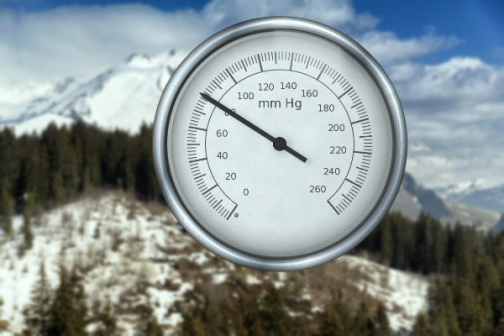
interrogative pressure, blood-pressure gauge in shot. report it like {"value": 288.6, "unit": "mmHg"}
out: {"value": 80, "unit": "mmHg"}
